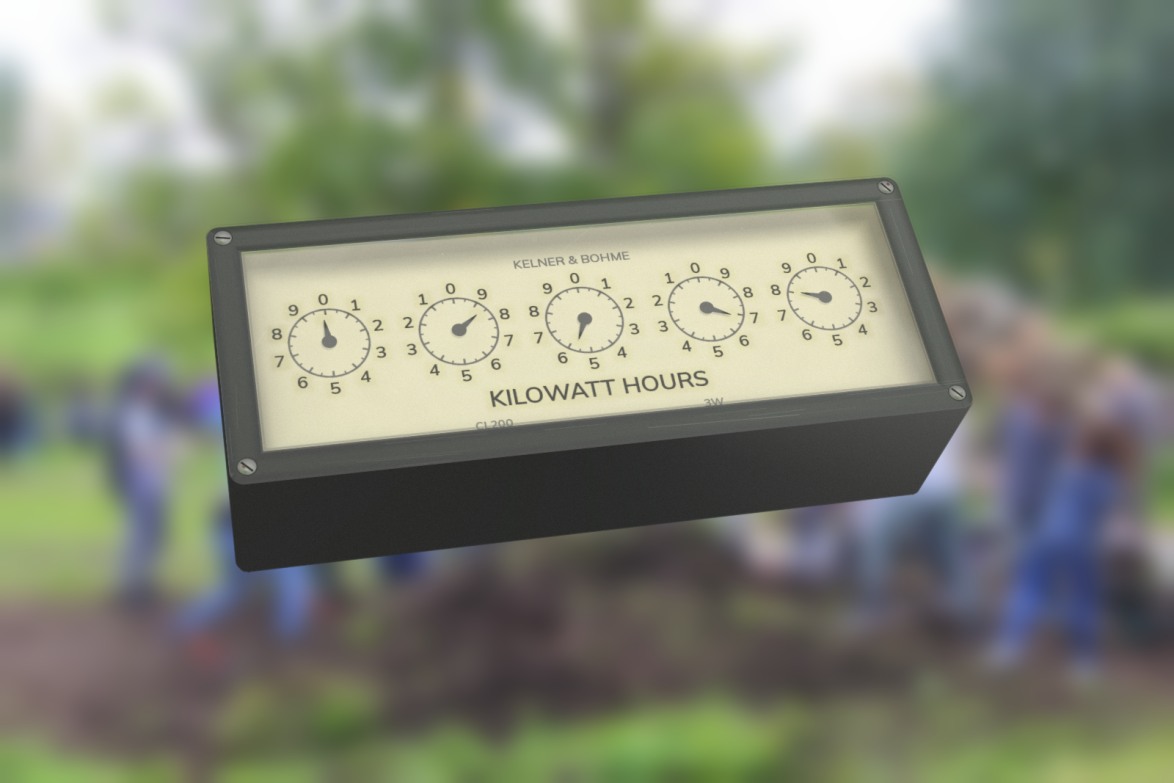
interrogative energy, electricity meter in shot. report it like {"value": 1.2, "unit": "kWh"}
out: {"value": 98568, "unit": "kWh"}
